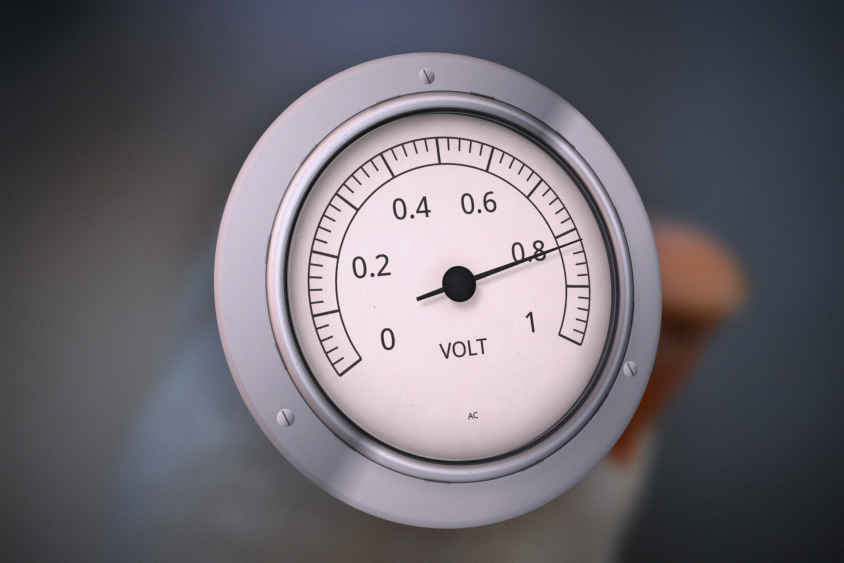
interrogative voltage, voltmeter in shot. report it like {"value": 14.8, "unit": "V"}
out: {"value": 0.82, "unit": "V"}
